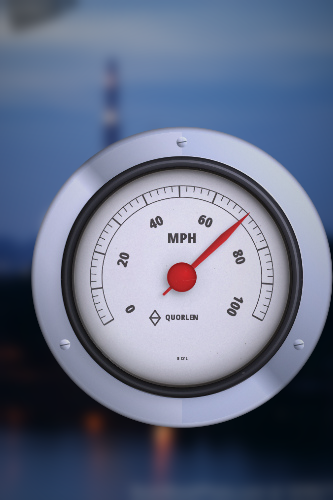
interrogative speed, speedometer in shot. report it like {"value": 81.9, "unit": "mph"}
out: {"value": 70, "unit": "mph"}
